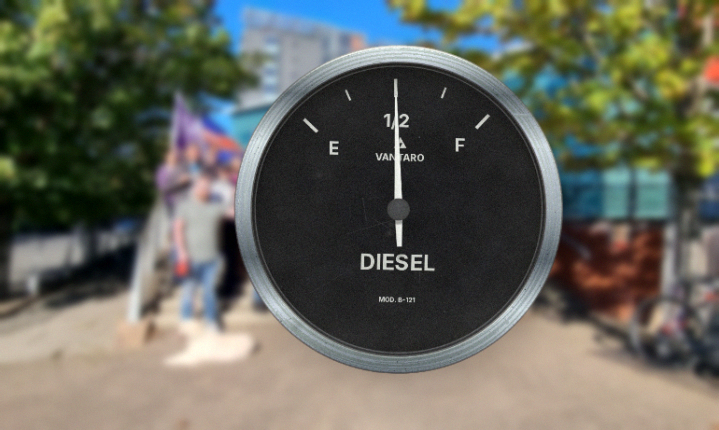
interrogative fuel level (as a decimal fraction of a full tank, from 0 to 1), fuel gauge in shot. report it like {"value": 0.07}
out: {"value": 0.5}
